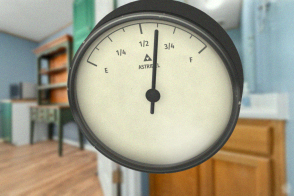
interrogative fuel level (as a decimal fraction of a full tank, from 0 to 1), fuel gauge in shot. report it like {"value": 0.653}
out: {"value": 0.625}
